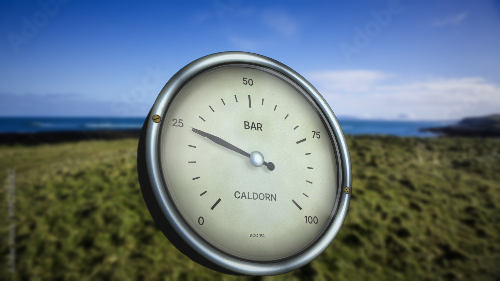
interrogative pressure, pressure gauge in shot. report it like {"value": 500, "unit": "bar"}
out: {"value": 25, "unit": "bar"}
